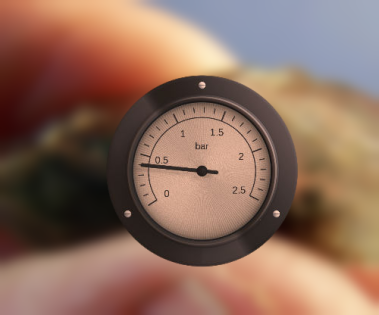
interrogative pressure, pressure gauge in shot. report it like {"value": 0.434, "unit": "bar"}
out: {"value": 0.4, "unit": "bar"}
